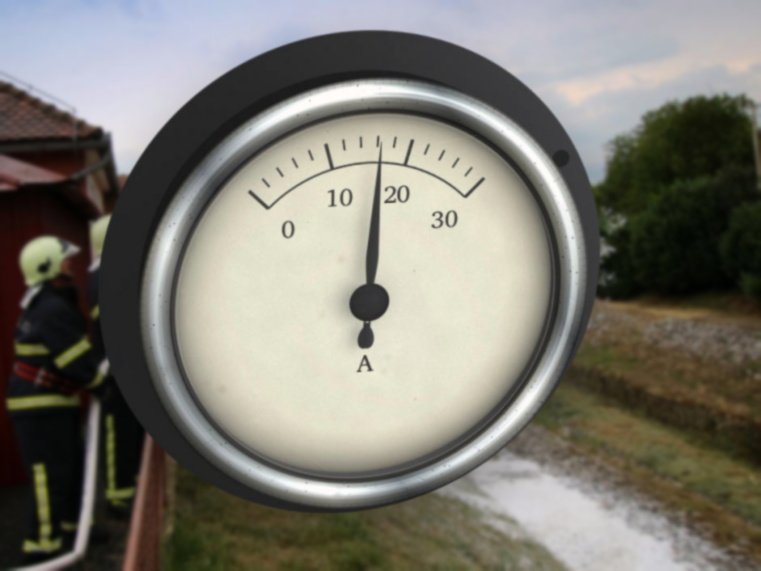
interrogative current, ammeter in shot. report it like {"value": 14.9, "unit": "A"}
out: {"value": 16, "unit": "A"}
